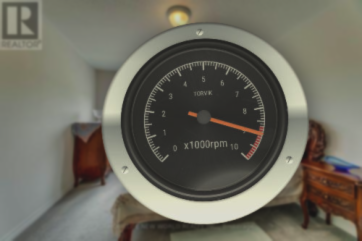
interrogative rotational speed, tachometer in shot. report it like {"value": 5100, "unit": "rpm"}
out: {"value": 9000, "unit": "rpm"}
